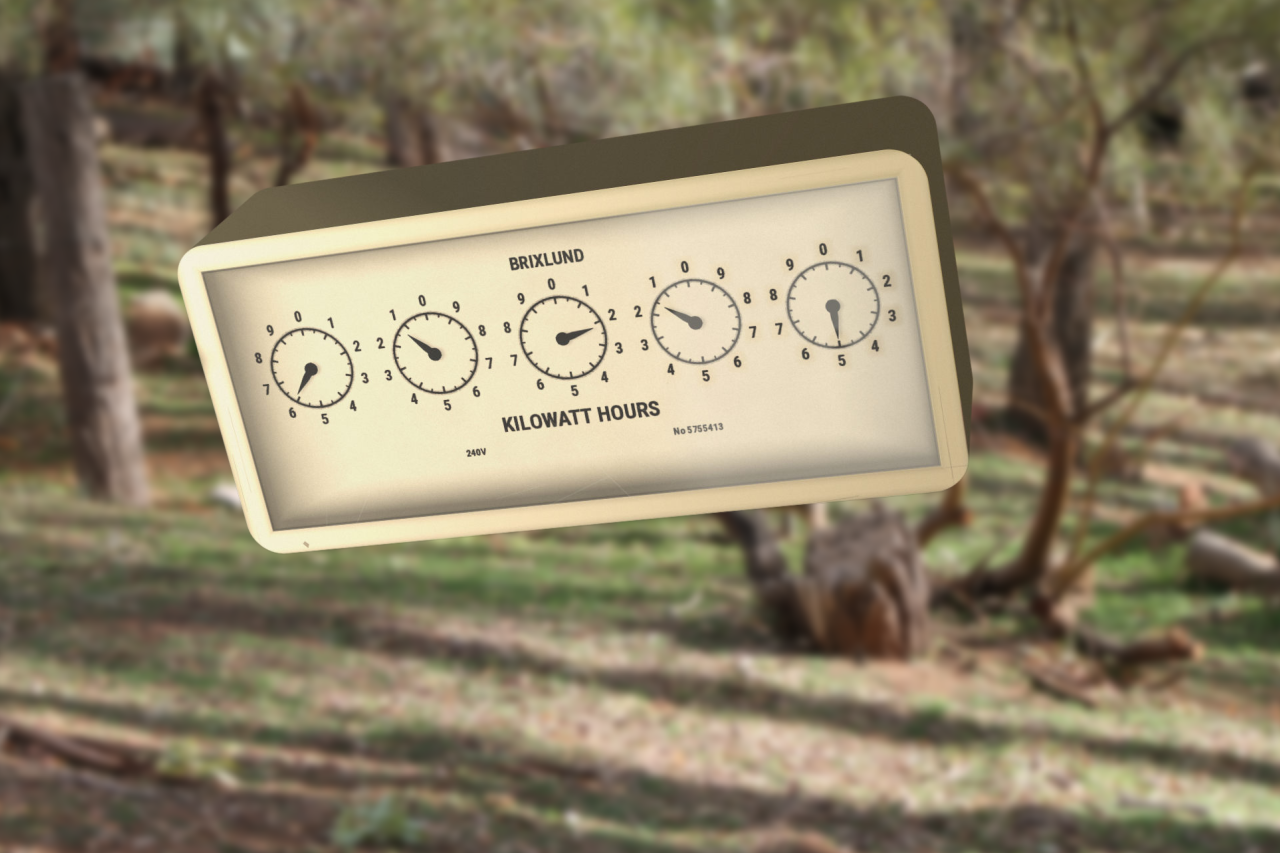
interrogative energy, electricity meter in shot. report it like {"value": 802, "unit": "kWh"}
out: {"value": 61215, "unit": "kWh"}
